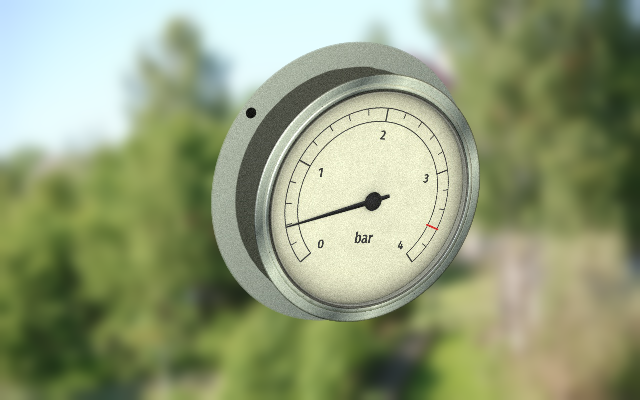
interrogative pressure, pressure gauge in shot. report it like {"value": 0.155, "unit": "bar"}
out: {"value": 0.4, "unit": "bar"}
